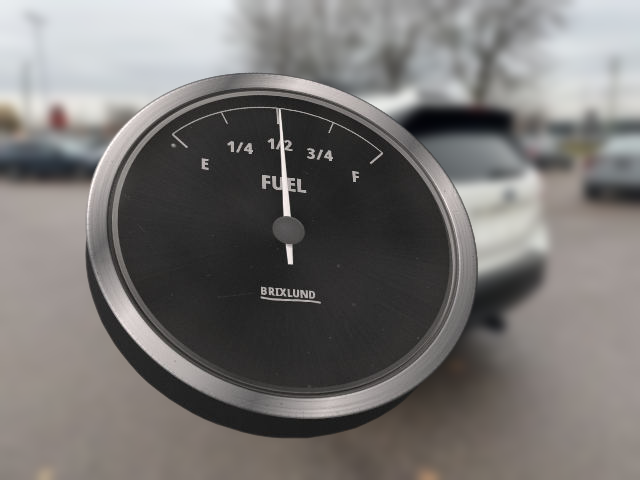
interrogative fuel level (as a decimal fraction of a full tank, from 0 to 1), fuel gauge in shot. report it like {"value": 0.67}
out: {"value": 0.5}
